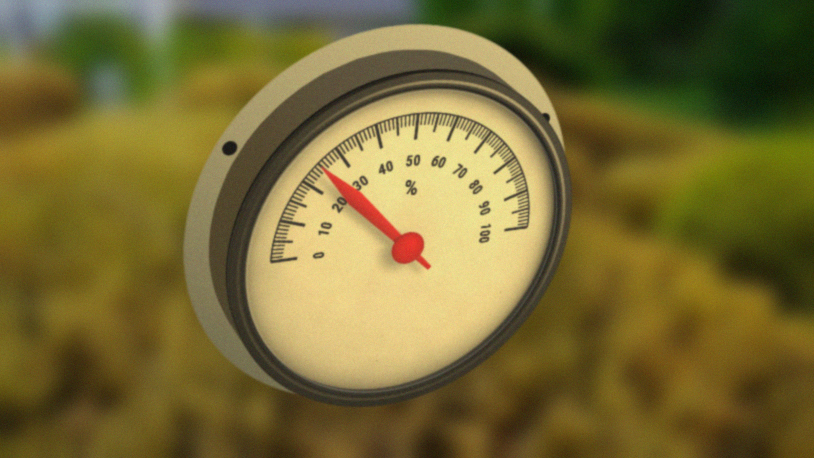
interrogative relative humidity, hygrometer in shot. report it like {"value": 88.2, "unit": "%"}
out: {"value": 25, "unit": "%"}
